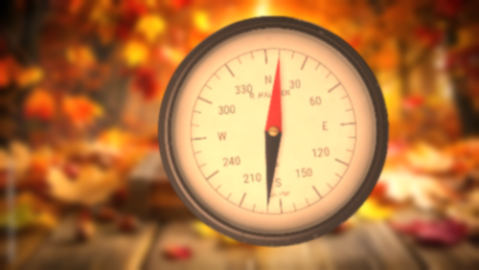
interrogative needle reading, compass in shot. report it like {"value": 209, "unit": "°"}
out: {"value": 10, "unit": "°"}
